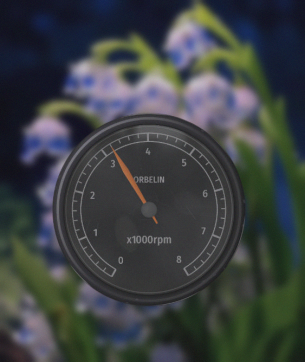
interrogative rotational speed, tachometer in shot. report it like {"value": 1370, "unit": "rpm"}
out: {"value": 3200, "unit": "rpm"}
